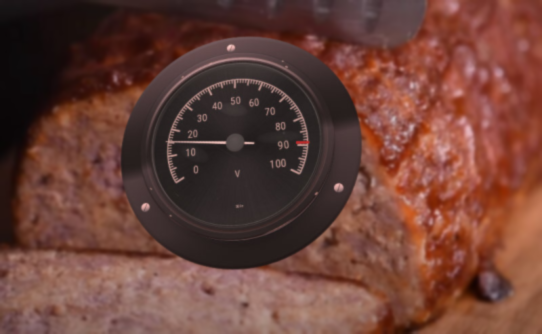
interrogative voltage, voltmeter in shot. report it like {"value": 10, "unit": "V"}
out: {"value": 15, "unit": "V"}
